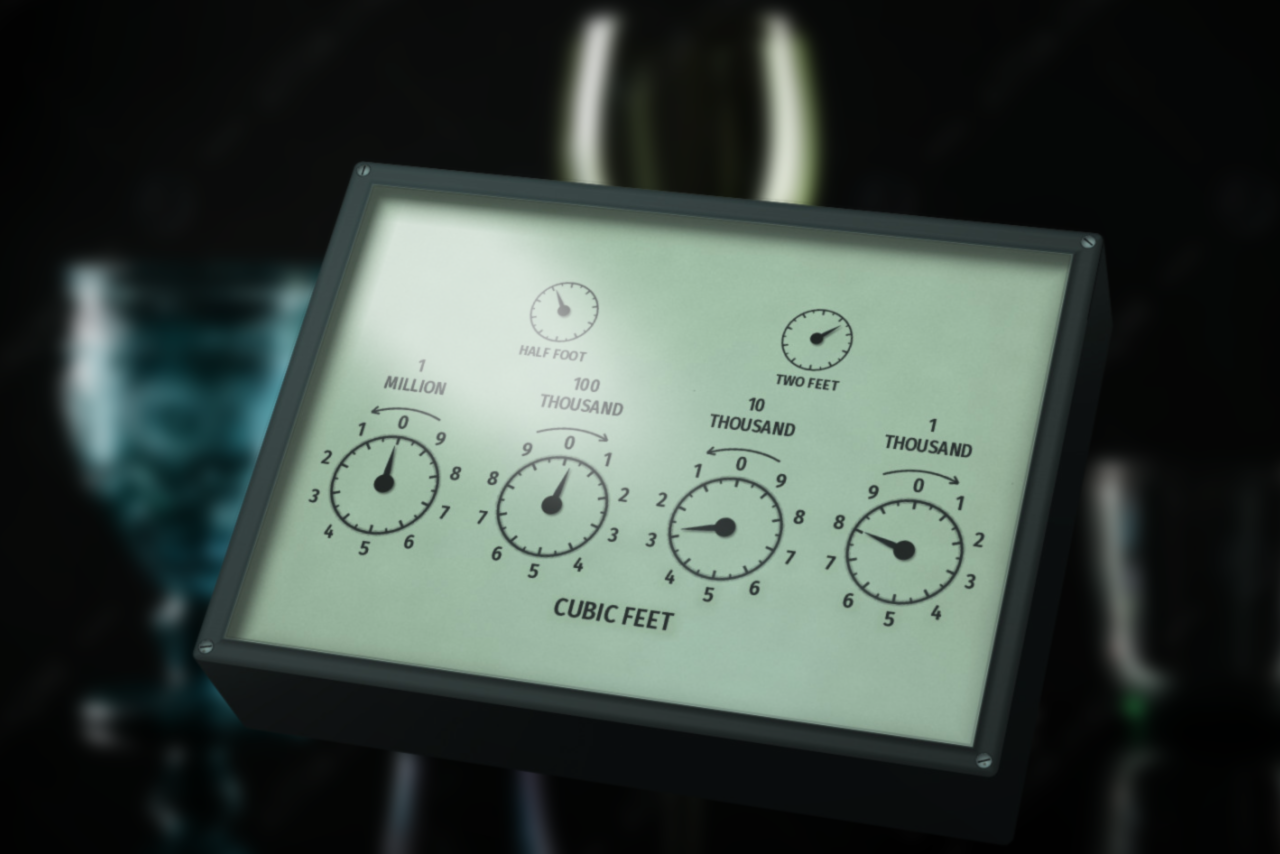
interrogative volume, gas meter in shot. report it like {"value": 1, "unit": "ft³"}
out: {"value": 2800, "unit": "ft³"}
